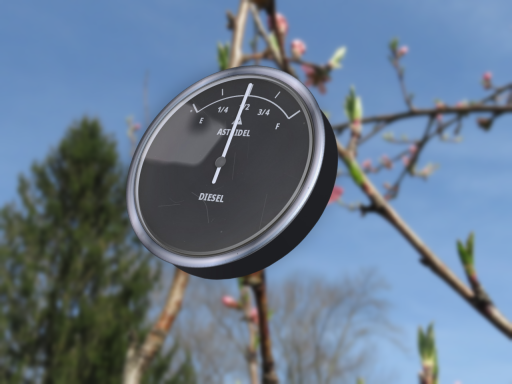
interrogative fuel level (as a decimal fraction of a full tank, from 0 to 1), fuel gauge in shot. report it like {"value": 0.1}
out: {"value": 0.5}
